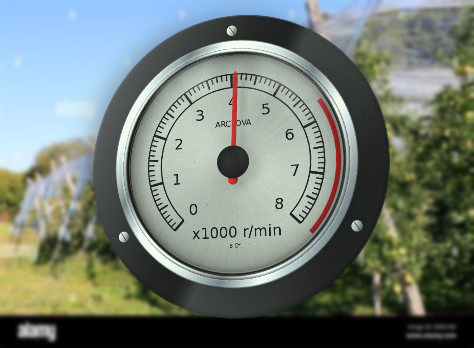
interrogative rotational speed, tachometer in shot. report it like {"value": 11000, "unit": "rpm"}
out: {"value": 4100, "unit": "rpm"}
